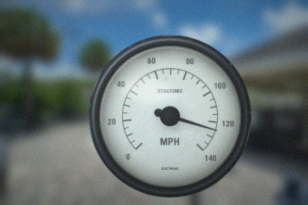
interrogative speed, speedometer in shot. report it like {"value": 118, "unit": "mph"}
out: {"value": 125, "unit": "mph"}
